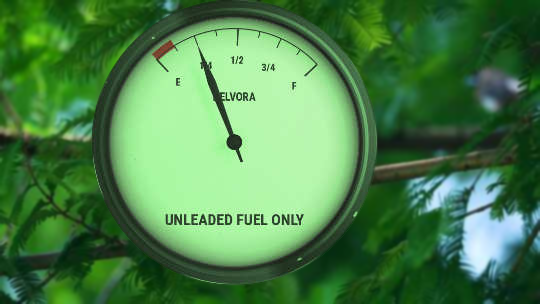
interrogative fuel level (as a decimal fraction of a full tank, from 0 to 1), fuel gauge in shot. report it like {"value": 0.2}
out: {"value": 0.25}
